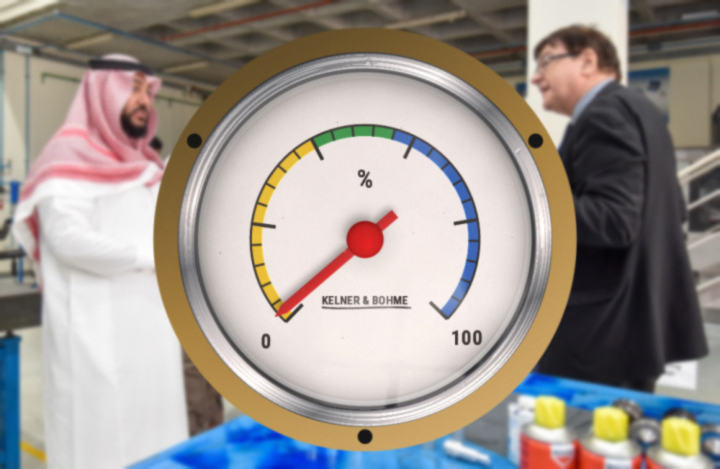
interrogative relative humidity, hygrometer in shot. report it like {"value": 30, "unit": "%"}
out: {"value": 2, "unit": "%"}
